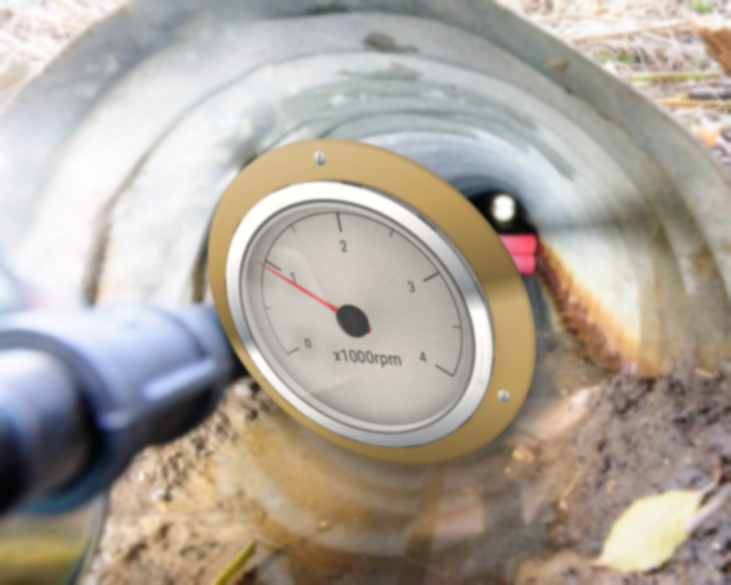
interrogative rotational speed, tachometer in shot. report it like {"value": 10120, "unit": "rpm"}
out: {"value": 1000, "unit": "rpm"}
